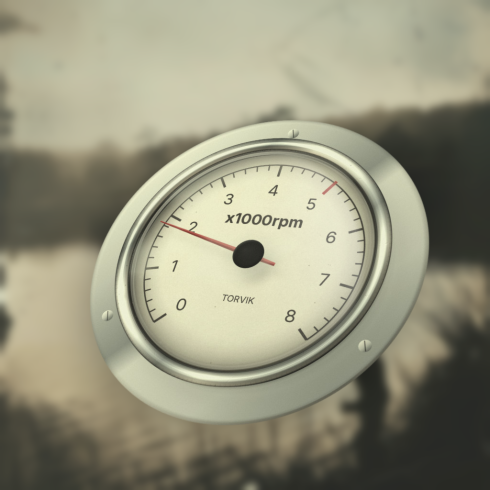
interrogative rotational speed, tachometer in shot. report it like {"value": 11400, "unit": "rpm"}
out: {"value": 1800, "unit": "rpm"}
